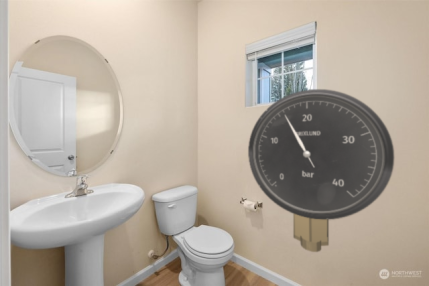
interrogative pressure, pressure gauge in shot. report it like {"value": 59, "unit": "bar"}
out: {"value": 16, "unit": "bar"}
